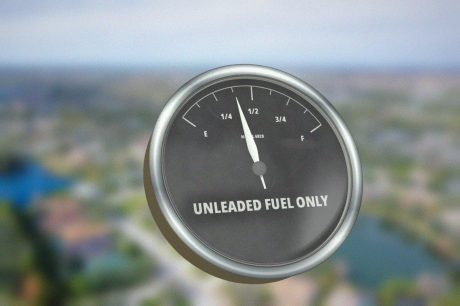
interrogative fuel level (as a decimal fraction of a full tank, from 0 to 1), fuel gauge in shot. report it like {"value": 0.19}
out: {"value": 0.375}
